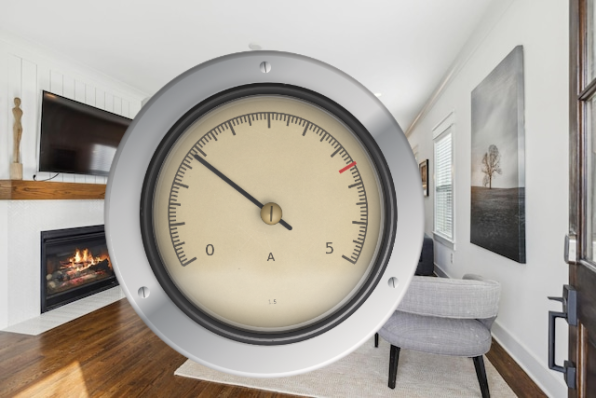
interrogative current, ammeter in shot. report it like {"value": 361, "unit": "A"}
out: {"value": 1.4, "unit": "A"}
